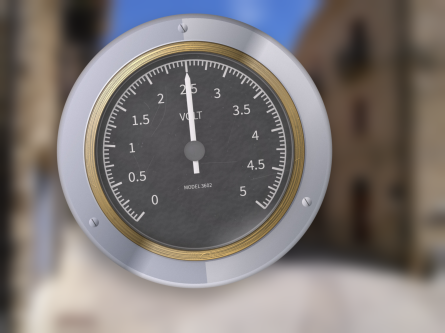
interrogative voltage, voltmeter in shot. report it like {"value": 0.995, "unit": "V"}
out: {"value": 2.5, "unit": "V"}
